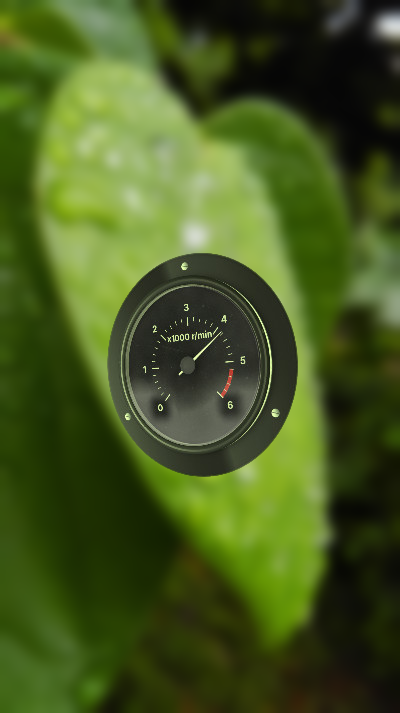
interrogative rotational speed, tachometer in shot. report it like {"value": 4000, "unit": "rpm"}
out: {"value": 4200, "unit": "rpm"}
